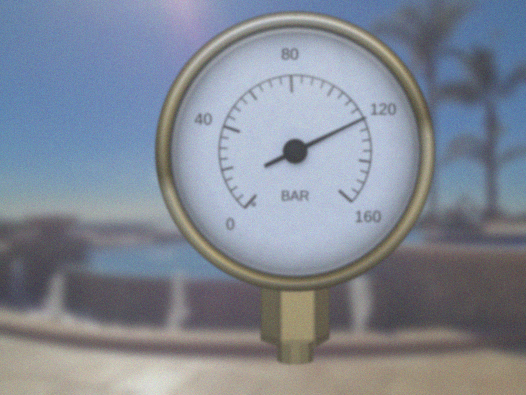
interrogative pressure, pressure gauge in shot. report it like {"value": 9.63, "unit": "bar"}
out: {"value": 120, "unit": "bar"}
